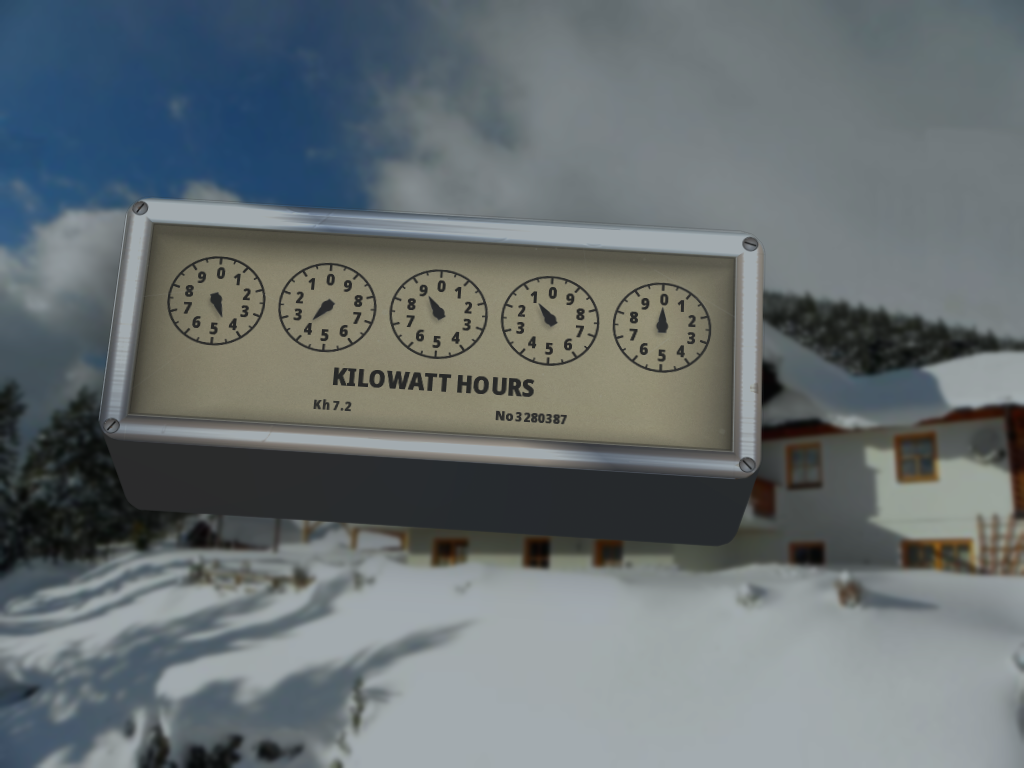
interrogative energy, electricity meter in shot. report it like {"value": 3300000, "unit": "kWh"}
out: {"value": 43910, "unit": "kWh"}
